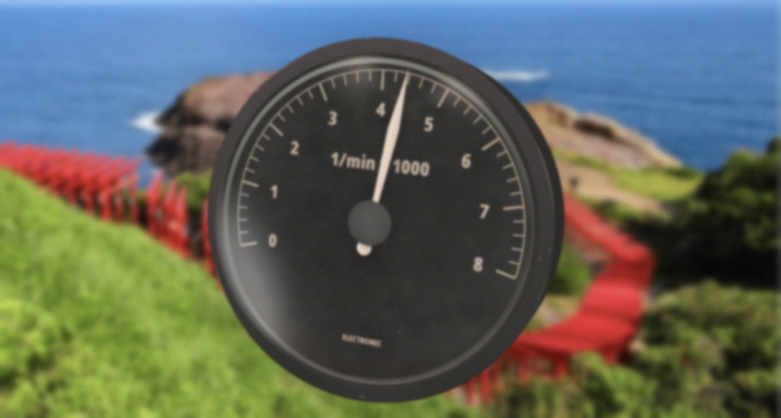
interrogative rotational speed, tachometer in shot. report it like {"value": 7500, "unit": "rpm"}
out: {"value": 4400, "unit": "rpm"}
